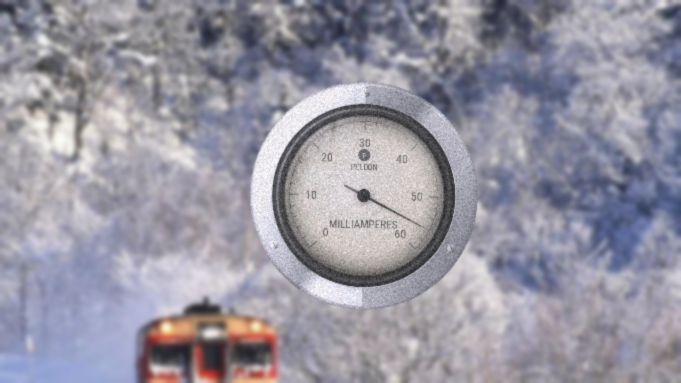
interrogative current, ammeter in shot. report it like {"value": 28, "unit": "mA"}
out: {"value": 56, "unit": "mA"}
